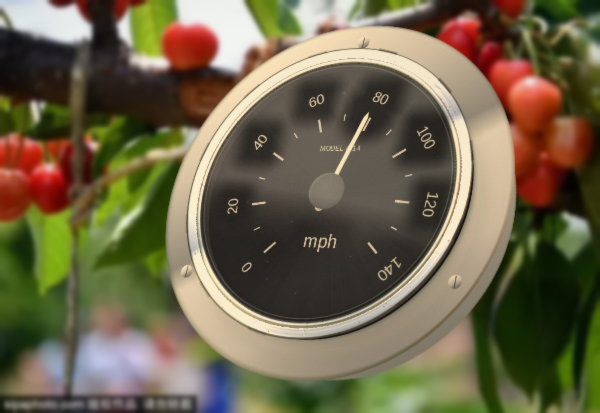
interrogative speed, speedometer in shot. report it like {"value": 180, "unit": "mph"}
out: {"value": 80, "unit": "mph"}
